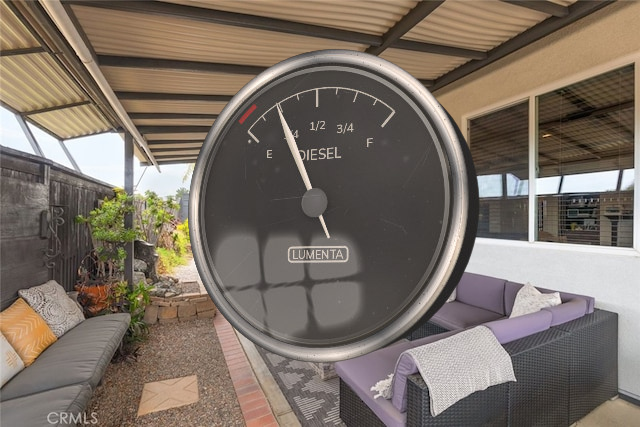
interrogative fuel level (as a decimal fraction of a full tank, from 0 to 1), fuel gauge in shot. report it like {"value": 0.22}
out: {"value": 0.25}
